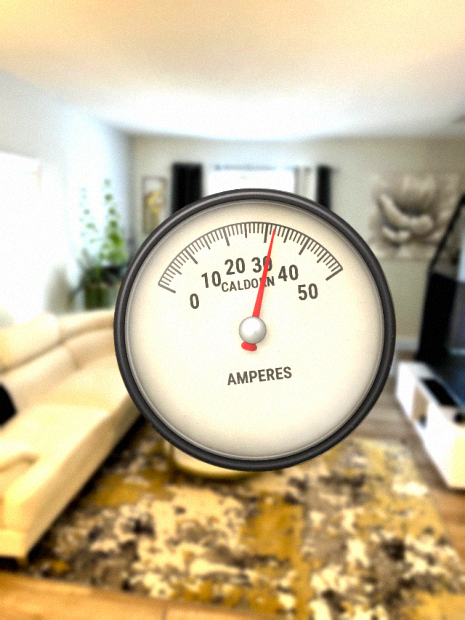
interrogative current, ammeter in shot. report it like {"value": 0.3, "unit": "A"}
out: {"value": 32, "unit": "A"}
